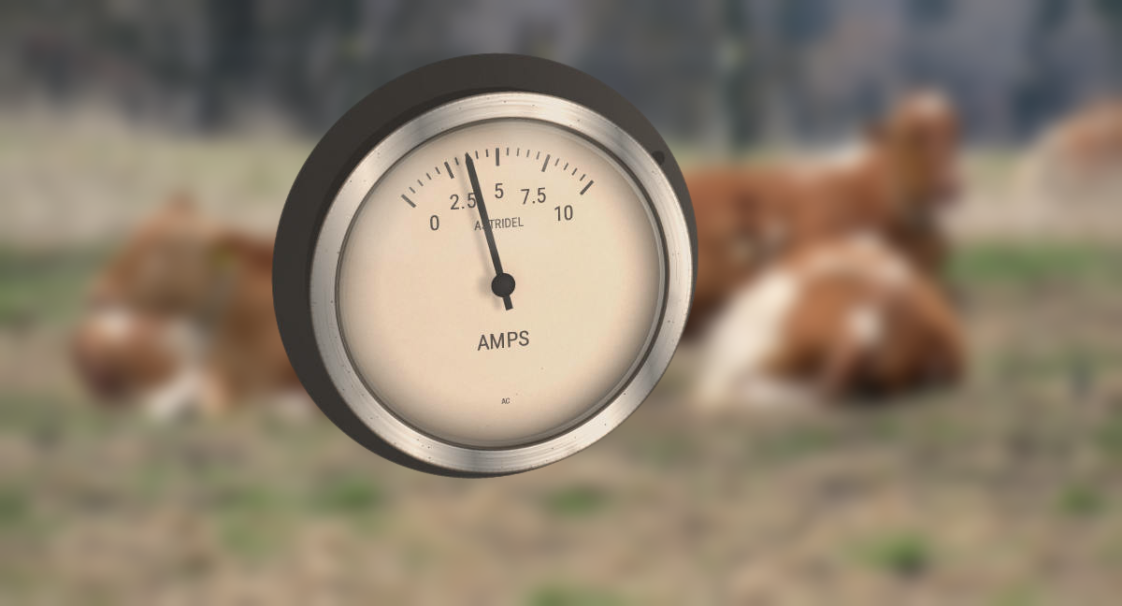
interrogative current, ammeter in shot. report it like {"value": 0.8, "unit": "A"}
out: {"value": 3.5, "unit": "A"}
